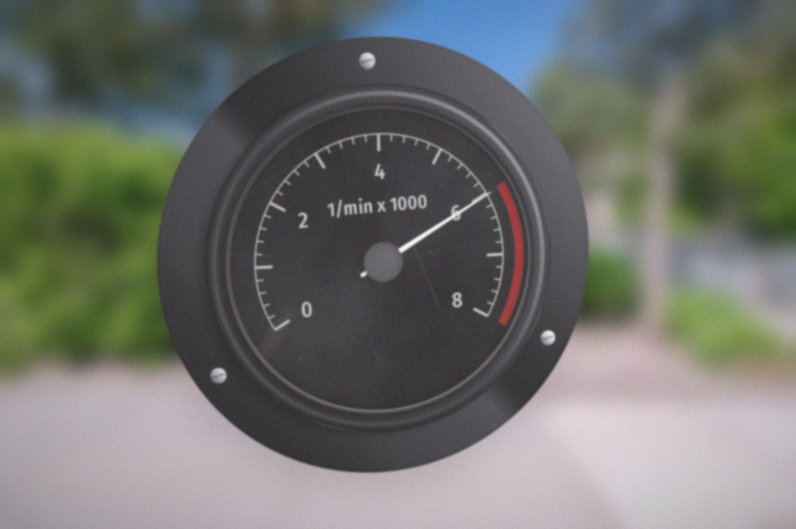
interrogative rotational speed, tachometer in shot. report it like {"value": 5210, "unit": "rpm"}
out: {"value": 6000, "unit": "rpm"}
